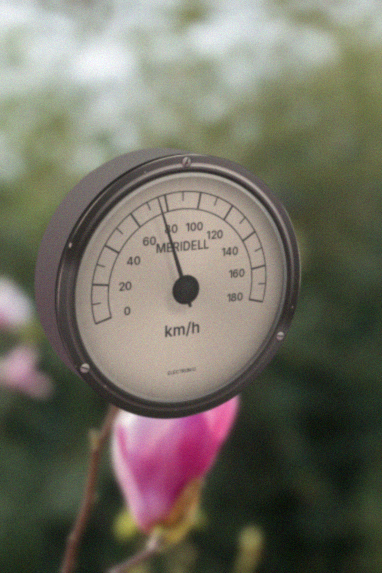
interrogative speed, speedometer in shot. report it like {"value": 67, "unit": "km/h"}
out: {"value": 75, "unit": "km/h"}
